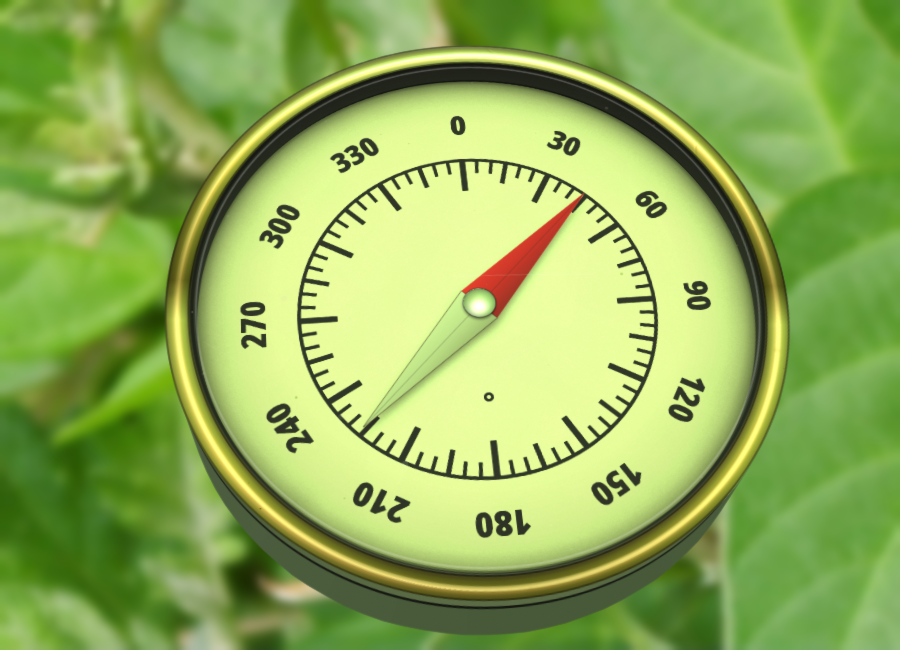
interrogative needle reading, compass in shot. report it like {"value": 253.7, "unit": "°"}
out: {"value": 45, "unit": "°"}
